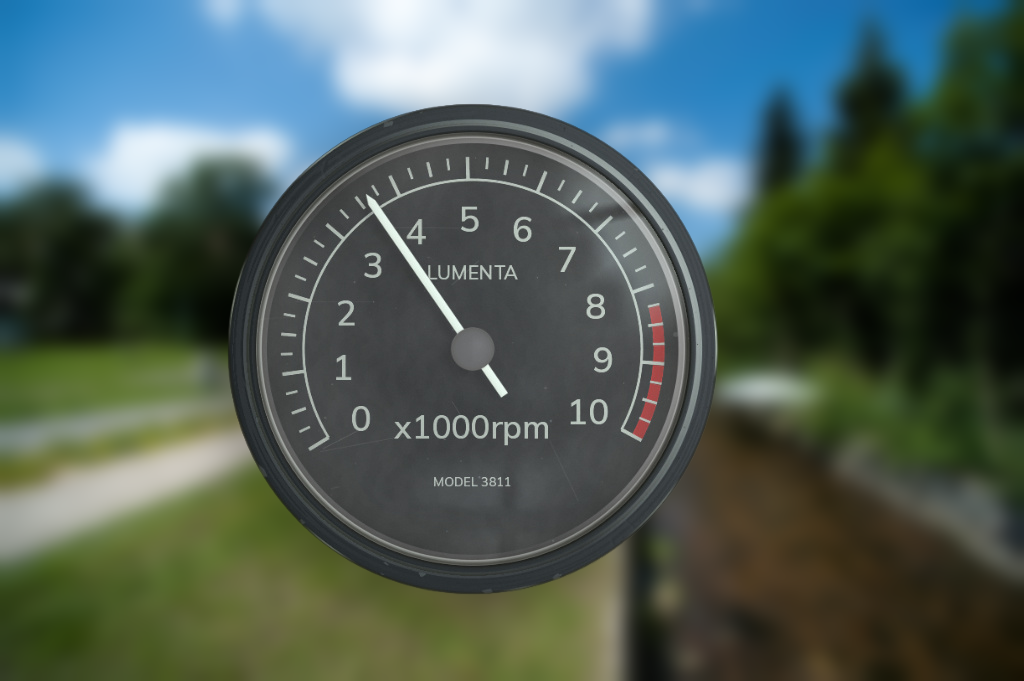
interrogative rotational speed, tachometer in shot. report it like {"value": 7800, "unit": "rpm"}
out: {"value": 3625, "unit": "rpm"}
